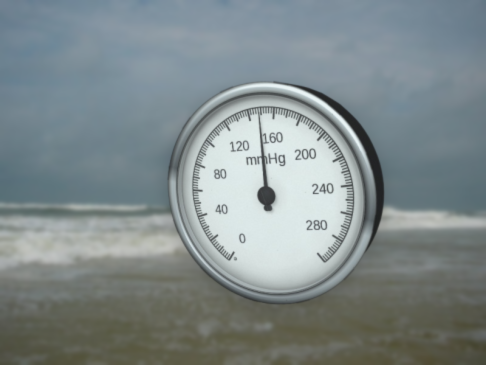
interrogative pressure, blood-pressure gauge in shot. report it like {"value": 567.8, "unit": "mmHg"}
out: {"value": 150, "unit": "mmHg"}
